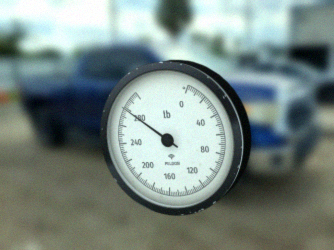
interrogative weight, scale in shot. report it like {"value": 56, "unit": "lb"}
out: {"value": 280, "unit": "lb"}
